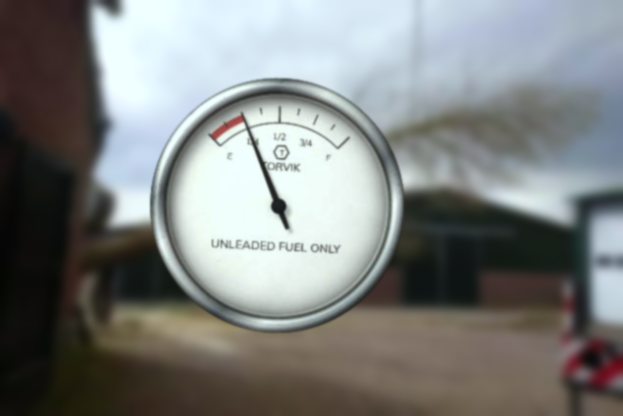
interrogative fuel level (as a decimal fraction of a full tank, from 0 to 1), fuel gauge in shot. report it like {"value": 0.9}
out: {"value": 0.25}
